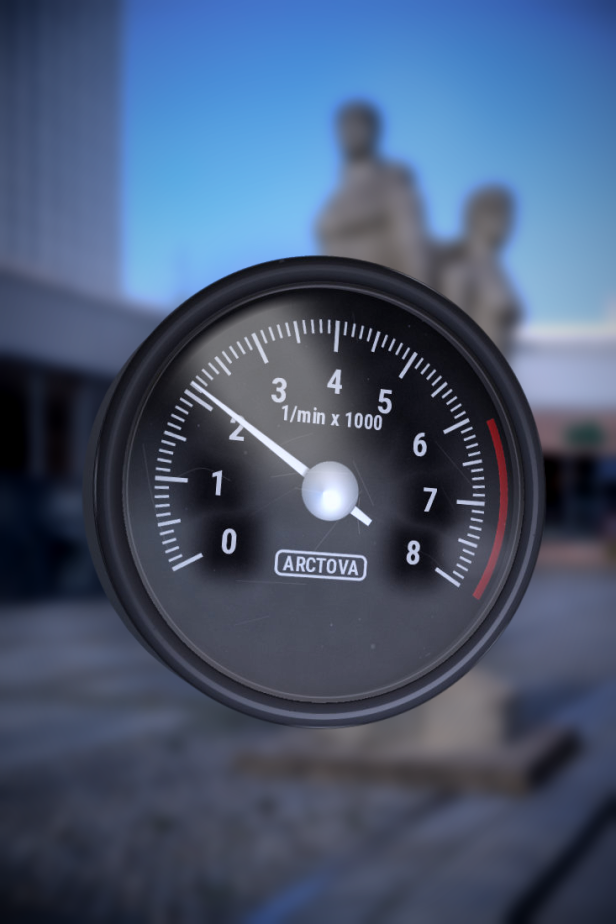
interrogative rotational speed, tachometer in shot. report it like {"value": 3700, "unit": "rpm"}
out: {"value": 2100, "unit": "rpm"}
